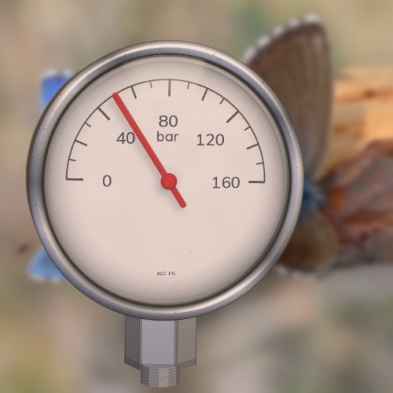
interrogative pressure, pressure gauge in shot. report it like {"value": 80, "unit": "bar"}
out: {"value": 50, "unit": "bar"}
